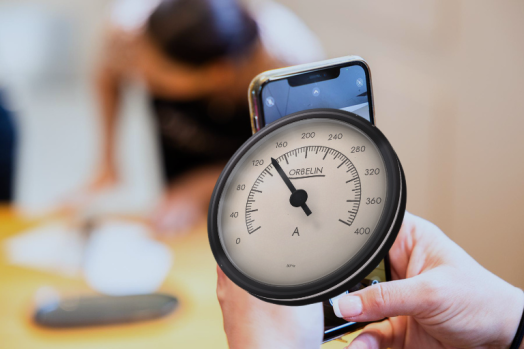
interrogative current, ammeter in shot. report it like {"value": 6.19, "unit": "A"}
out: {"value": 140, "unit": "A"}
